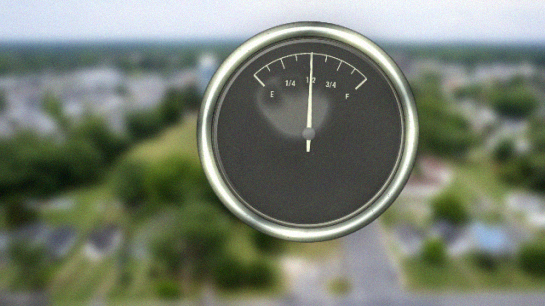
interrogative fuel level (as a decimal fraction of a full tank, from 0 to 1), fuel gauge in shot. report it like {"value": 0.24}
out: {"value": 0.5}
